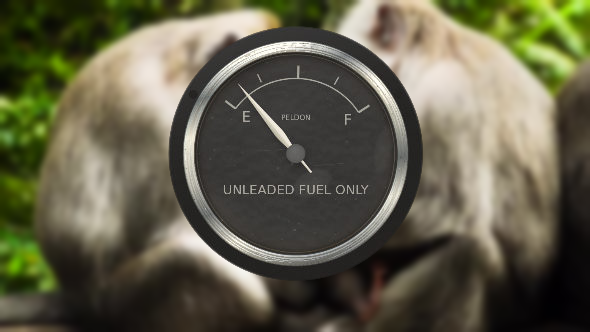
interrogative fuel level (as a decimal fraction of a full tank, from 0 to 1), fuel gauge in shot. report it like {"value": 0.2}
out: {"value": 0.125}
